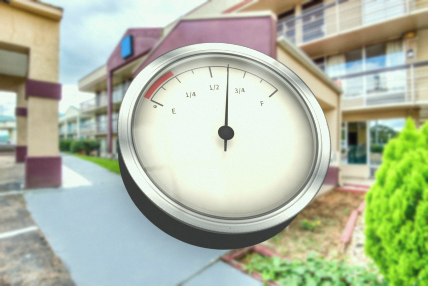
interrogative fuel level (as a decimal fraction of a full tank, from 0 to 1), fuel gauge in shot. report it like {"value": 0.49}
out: {"value": 0.625}
